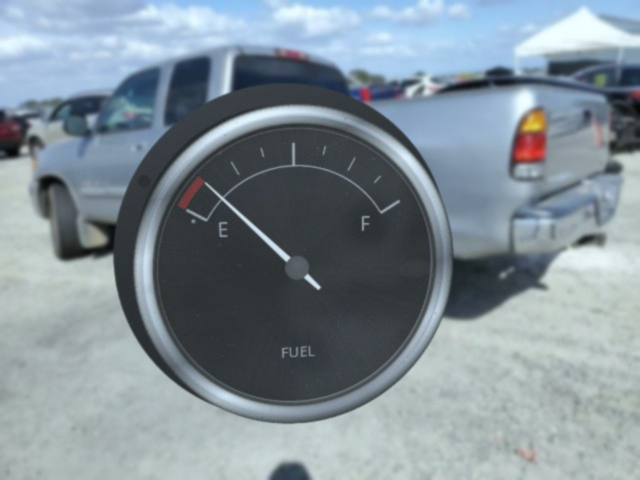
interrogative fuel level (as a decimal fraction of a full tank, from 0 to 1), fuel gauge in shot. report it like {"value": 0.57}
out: {"value": 0.125}
